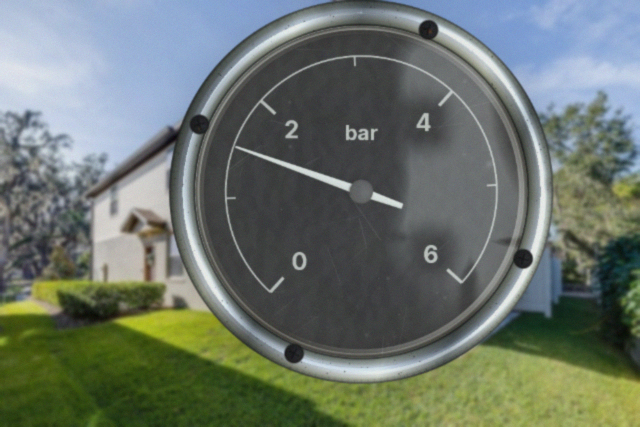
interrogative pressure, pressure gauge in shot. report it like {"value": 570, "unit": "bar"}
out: {"value": 1.5, "unit": "bar"}
